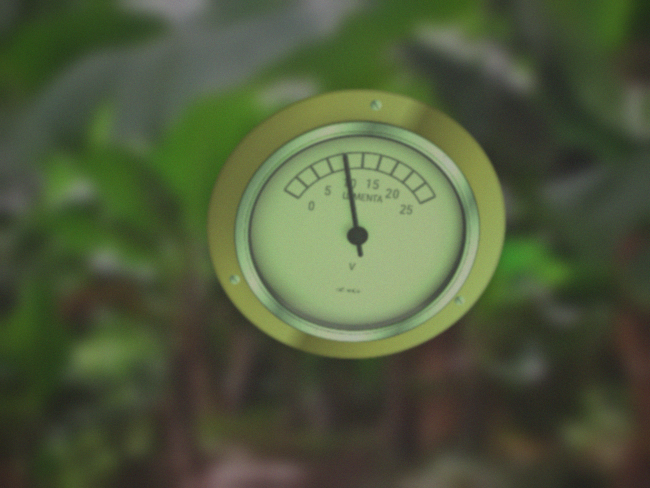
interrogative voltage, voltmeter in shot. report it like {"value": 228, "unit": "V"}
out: {"value": 10, "unit": "V"}
